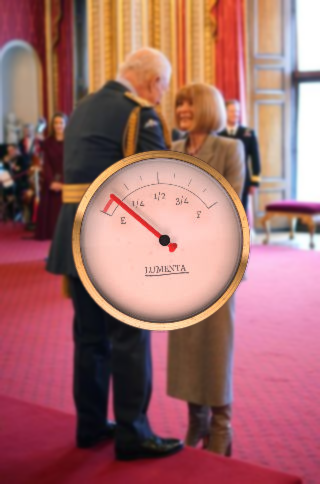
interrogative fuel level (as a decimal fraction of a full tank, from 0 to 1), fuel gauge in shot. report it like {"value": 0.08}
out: {"value": 0.125}
